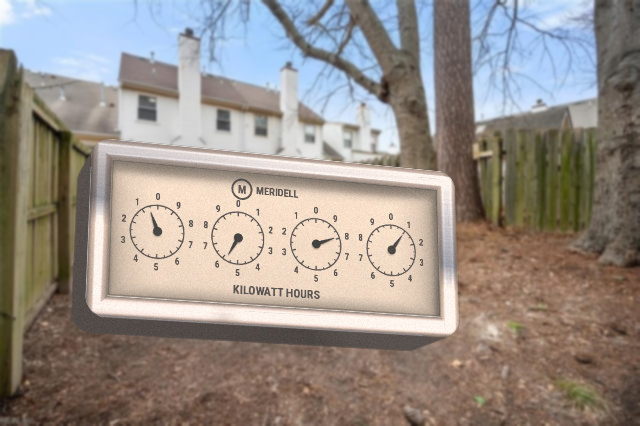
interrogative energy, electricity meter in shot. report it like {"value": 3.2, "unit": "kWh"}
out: {"value": 581, "unit": "kWh"}
